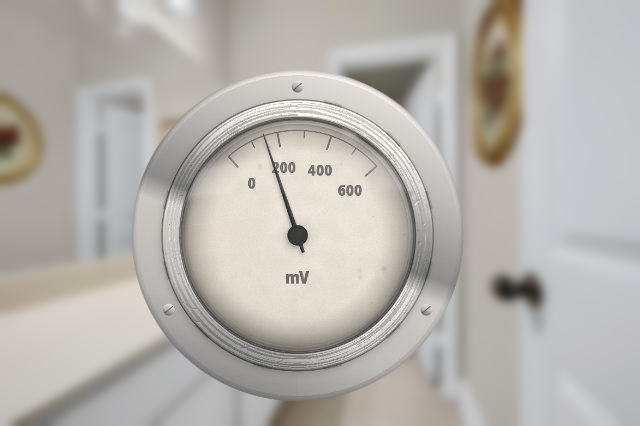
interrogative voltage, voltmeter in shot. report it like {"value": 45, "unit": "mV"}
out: {"value": 150, "unit": "mV"}
